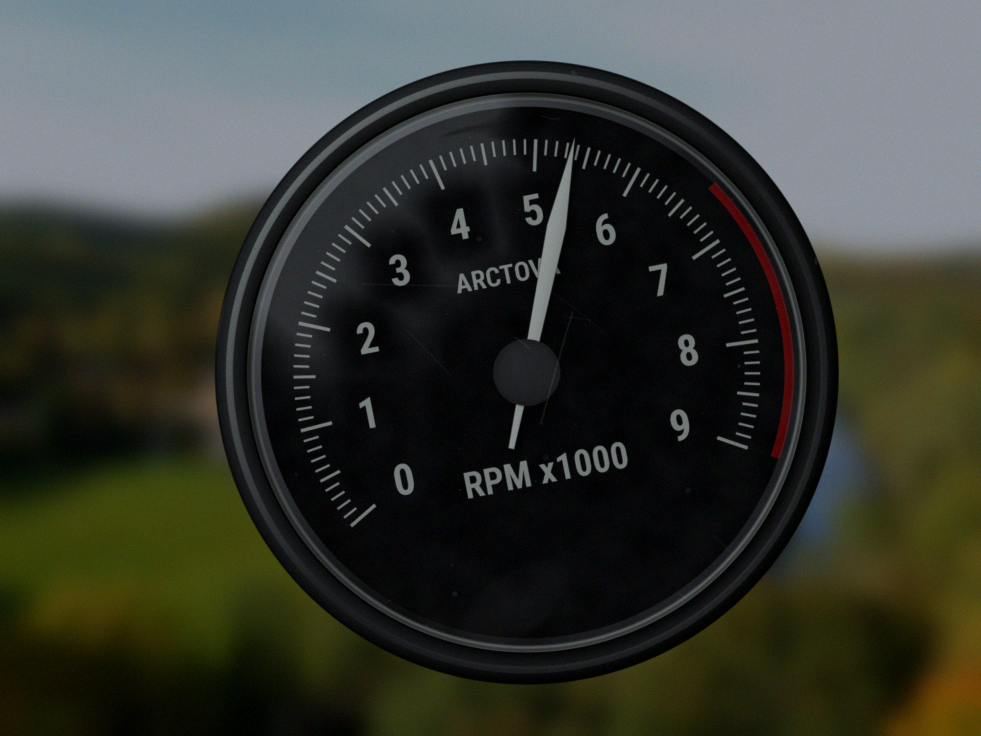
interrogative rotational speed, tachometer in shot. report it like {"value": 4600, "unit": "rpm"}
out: {"value": 5350, "unit": "rpm"}
